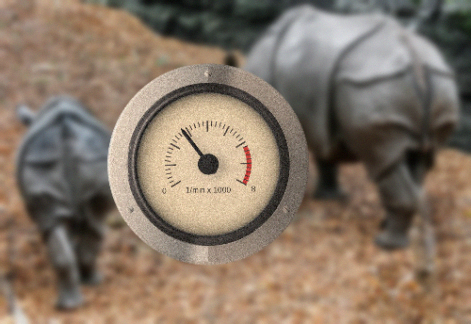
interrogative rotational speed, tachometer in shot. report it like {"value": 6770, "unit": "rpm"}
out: {"value": 2800, "unit": "rpm"}
